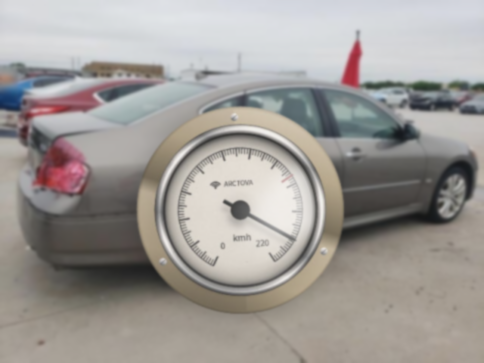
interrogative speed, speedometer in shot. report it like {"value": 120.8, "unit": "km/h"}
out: {"value": 200, "unit": "km/h"}
